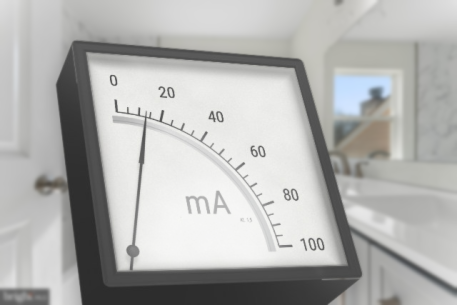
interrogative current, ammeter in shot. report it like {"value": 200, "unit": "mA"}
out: {"value": 12.5, "unit": "mA"}
